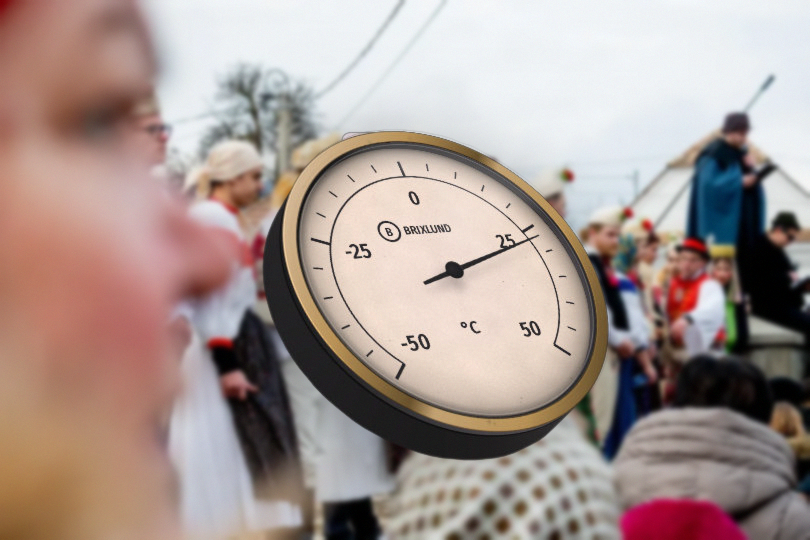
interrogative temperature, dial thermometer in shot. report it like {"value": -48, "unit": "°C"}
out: {"value": 27.5, "unit": "°C"}
